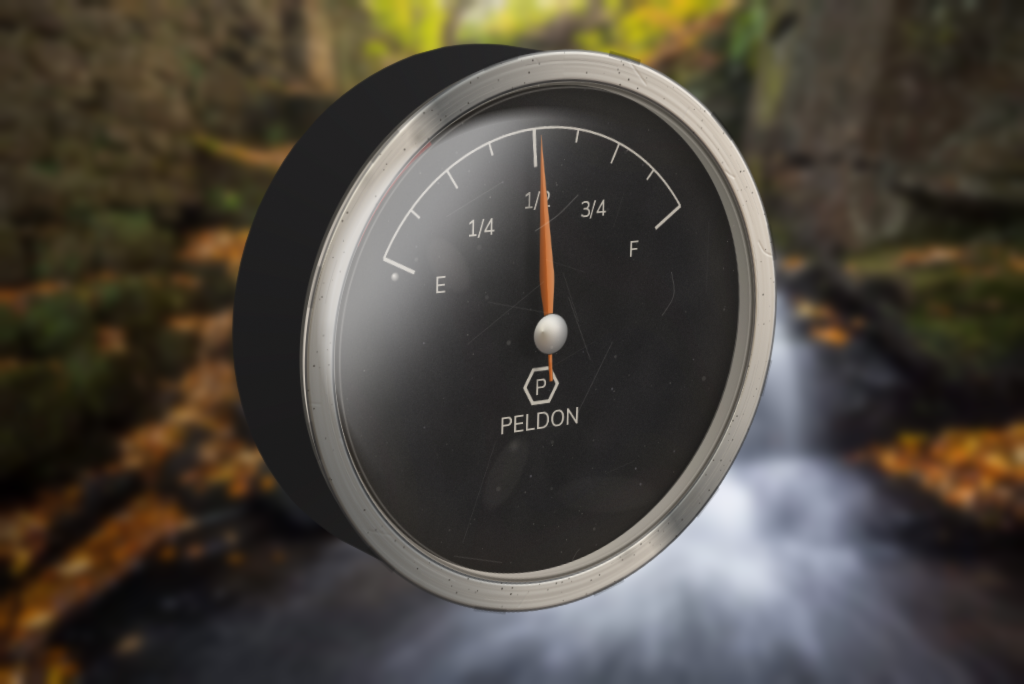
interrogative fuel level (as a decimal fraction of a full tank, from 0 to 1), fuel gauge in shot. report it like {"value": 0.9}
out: {"value": 0.5}
